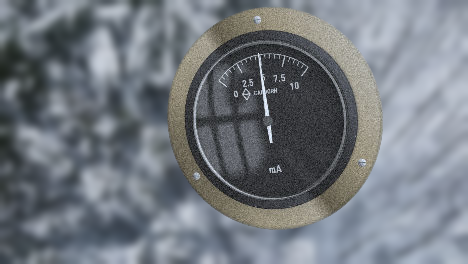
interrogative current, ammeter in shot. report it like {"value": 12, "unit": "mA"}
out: {"value": 5, "unit": "mA"}
